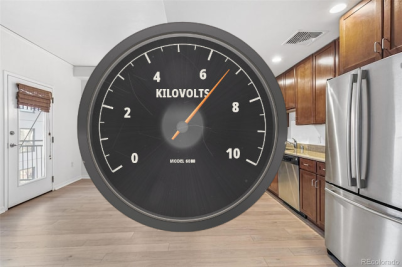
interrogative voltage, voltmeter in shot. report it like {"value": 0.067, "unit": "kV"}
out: {"value": 6.75, "unit": "kV"}
